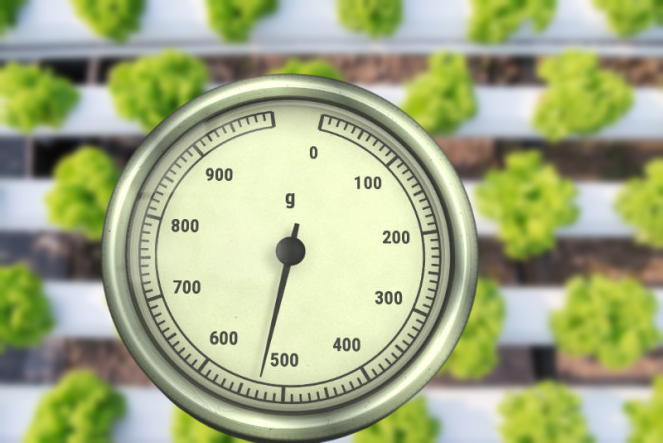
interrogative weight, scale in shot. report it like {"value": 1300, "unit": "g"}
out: {"value": 530, "unit": "g"}
